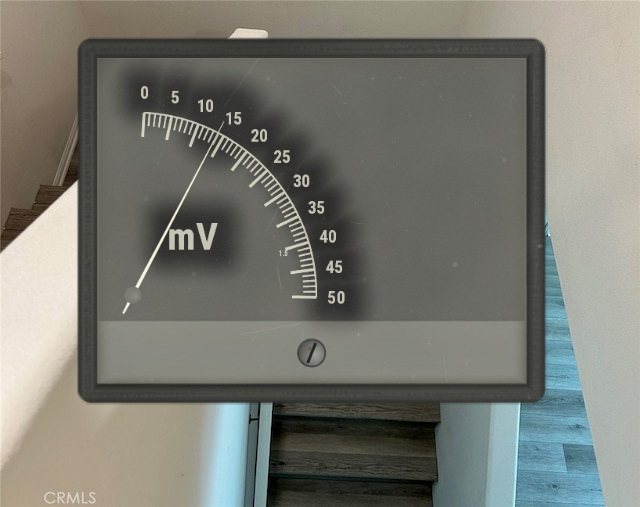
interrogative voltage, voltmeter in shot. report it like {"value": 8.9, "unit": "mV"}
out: {"value": 14, "unit": "mV"}
